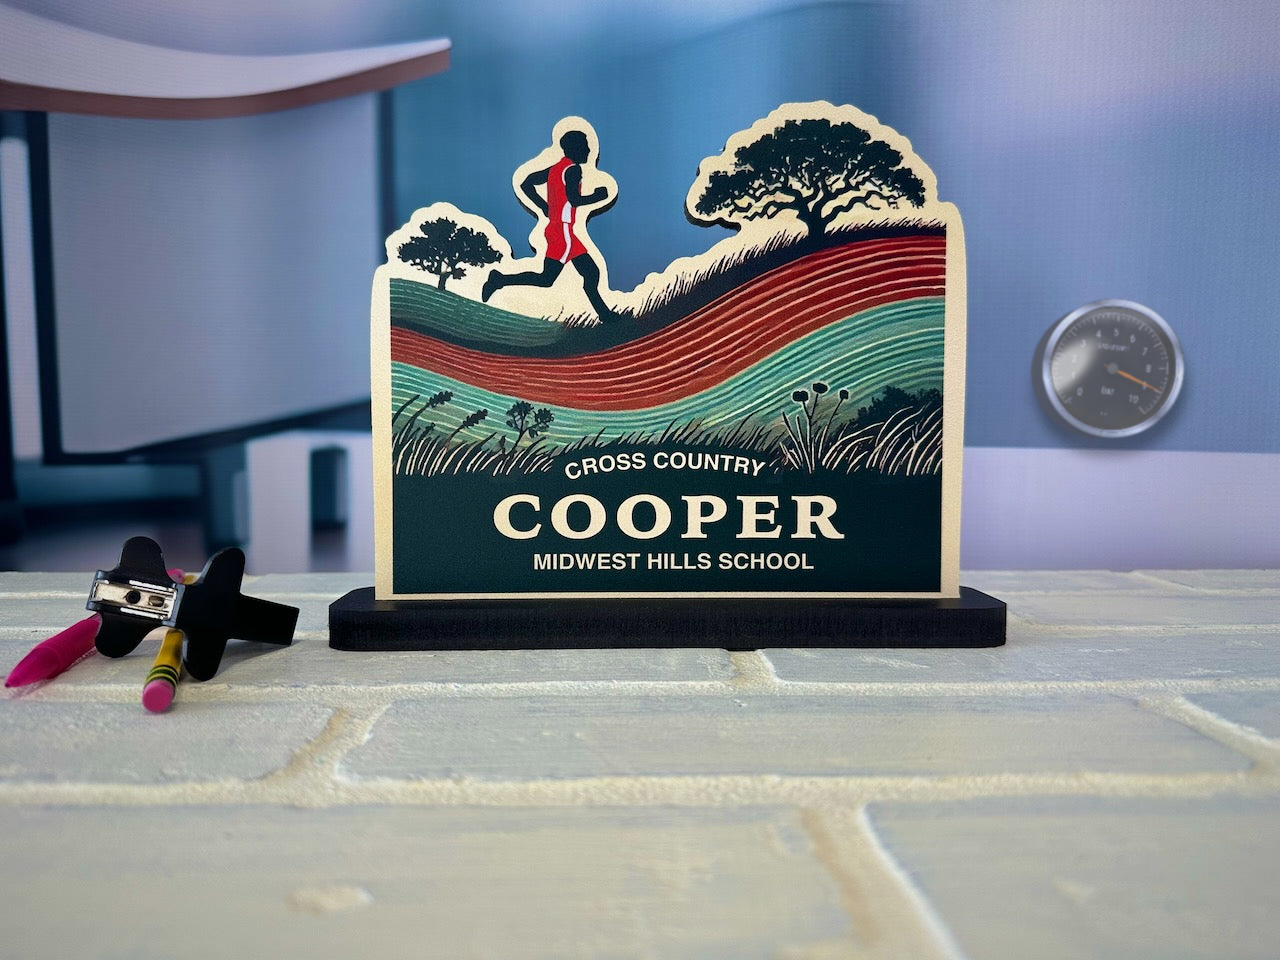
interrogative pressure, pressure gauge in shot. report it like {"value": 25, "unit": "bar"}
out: {"value": 9, "unit": "bar"}
